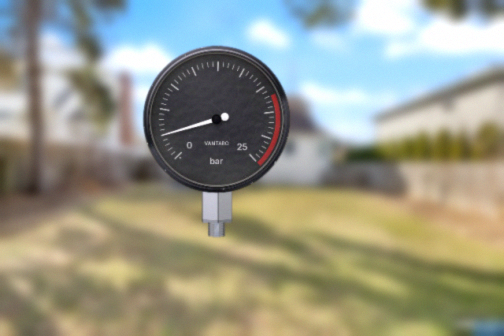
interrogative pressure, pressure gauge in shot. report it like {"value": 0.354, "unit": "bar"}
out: {"value": 2.5, "unit": "bar"}
